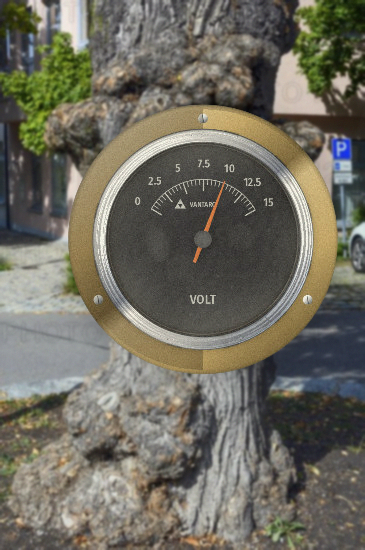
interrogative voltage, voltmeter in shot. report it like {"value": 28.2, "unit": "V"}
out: {"value": 10, "unit": "V"}
